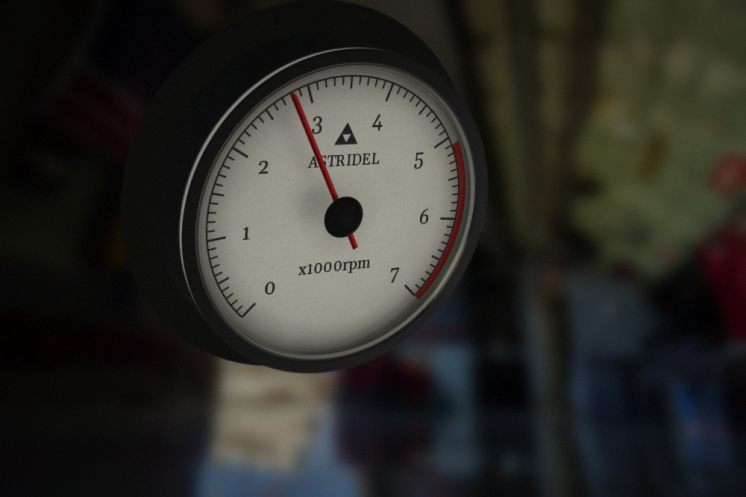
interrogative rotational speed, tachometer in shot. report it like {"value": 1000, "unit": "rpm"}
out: {"value": 2800, "unit": "rpm"}
